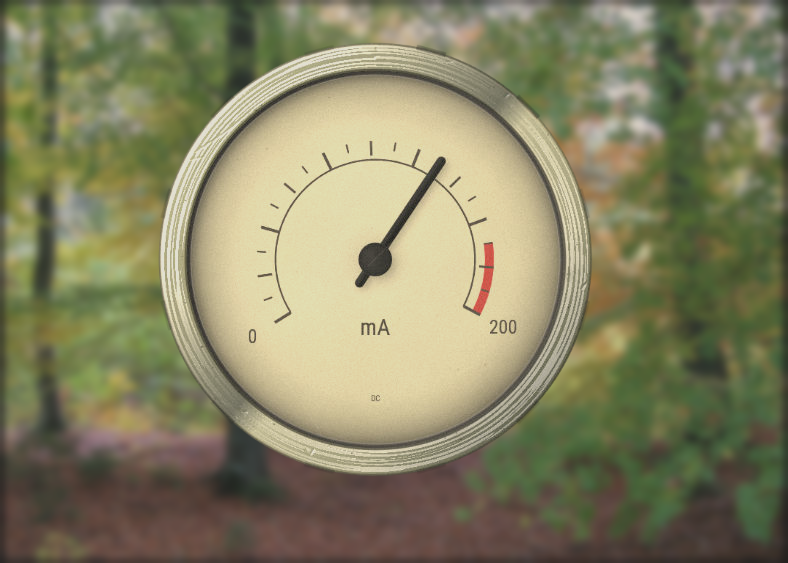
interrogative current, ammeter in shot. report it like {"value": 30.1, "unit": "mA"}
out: {"value": 130, "unit": "mA"}
